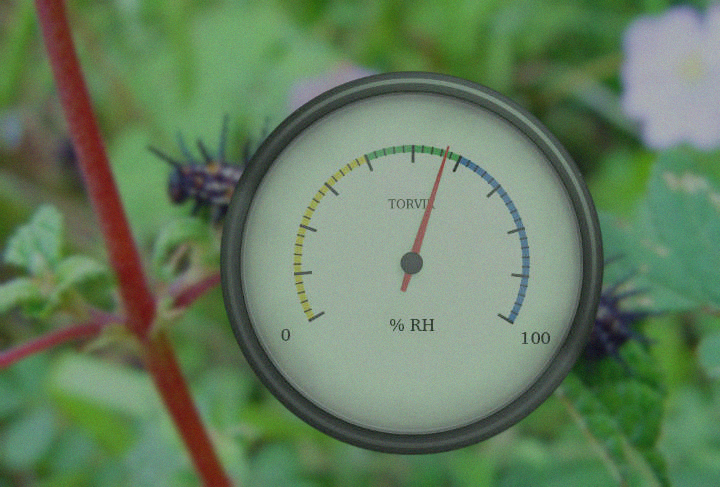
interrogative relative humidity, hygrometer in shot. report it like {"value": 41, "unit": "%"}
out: {"value": 57, "unit": "%"}
